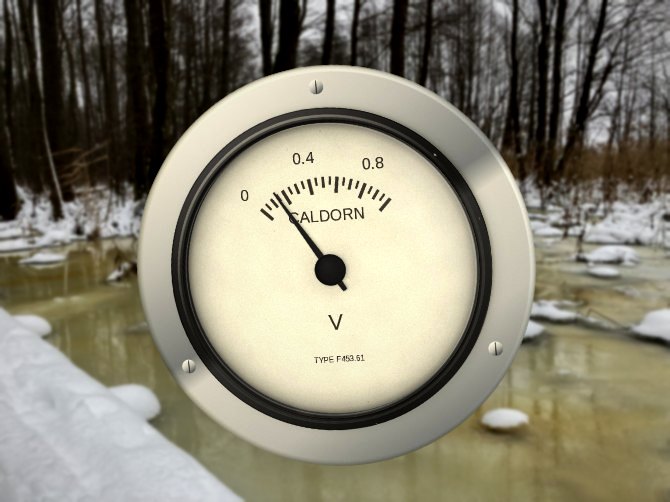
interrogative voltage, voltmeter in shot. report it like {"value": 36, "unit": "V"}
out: {"value": 0.15, "unit": "V"}
